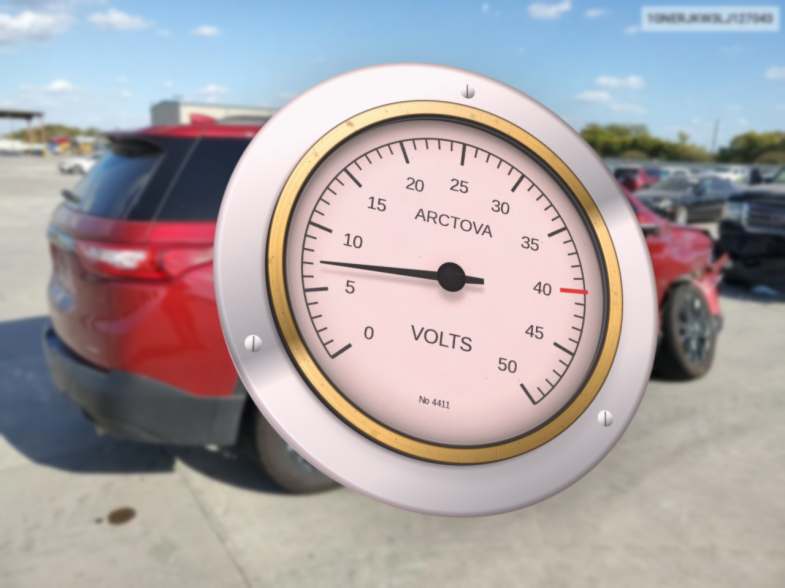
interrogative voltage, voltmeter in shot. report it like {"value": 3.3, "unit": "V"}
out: {"value": 7, "unit": "V"}
